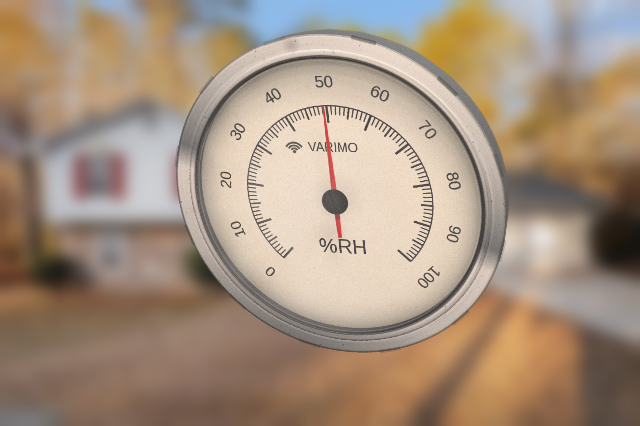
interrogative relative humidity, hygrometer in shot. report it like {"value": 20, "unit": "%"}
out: {"value": 50, "unit": "%"}
